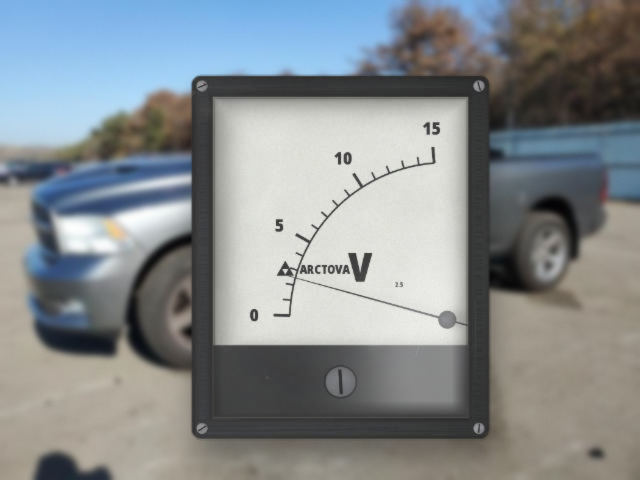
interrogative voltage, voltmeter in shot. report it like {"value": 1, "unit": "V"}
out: {"value": 2.5, "unit": "V"}
